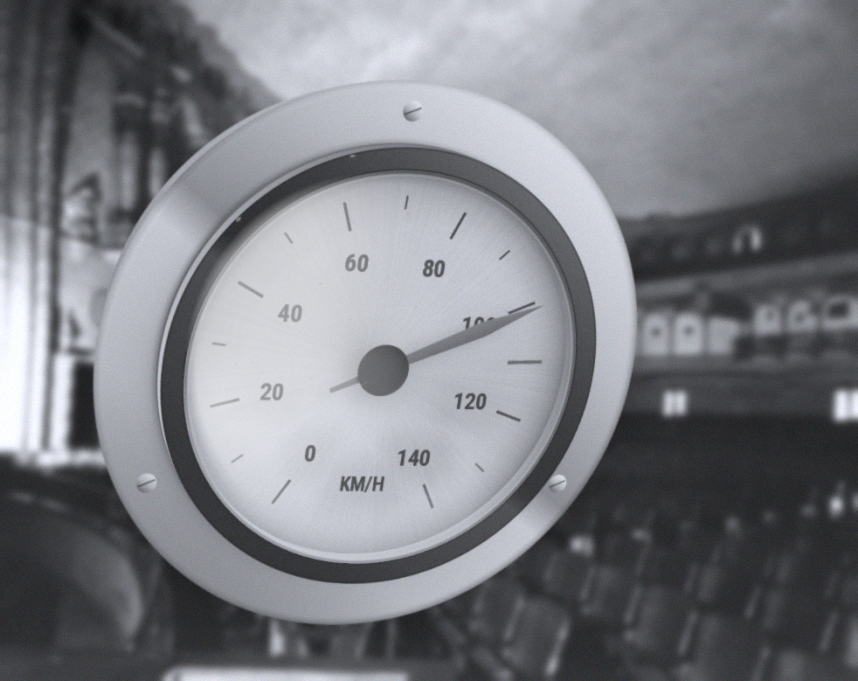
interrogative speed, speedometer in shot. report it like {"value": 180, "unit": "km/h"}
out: {"value": 100, "unit": "km/h"}
